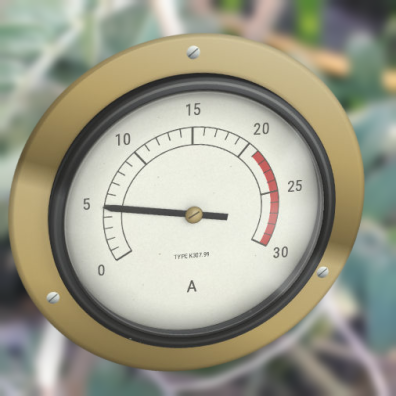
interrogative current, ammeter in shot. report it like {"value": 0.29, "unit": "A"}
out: {"value": 5, "unit": "A"}
